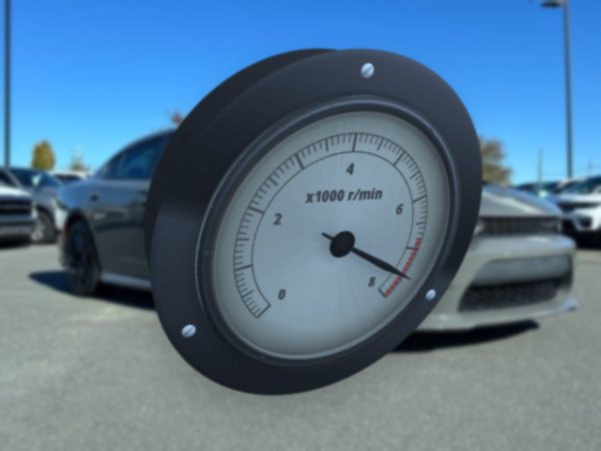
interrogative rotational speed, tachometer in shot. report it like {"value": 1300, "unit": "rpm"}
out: {"value": 7500, "unit": "rpm"}
